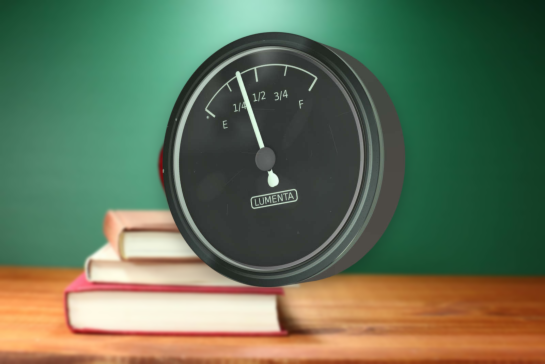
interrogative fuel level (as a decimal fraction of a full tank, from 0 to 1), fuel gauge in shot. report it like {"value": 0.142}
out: {"value": 0.375}
